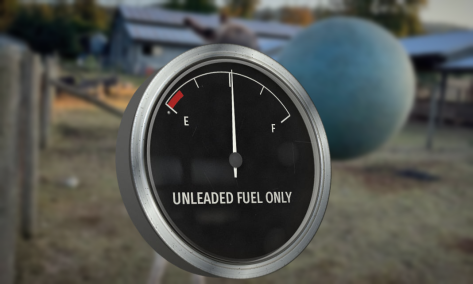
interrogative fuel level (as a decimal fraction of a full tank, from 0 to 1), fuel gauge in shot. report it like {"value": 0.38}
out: {"value": 0.5}
